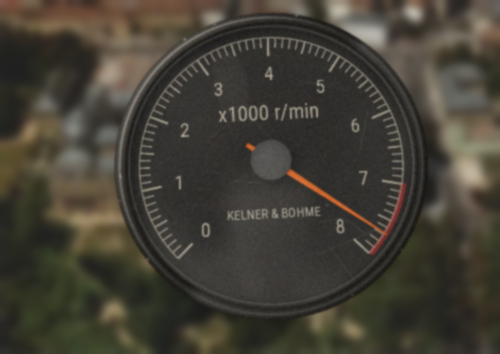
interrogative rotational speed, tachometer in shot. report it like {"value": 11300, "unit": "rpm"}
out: {"value": 7700, "unit": "rpm"}
